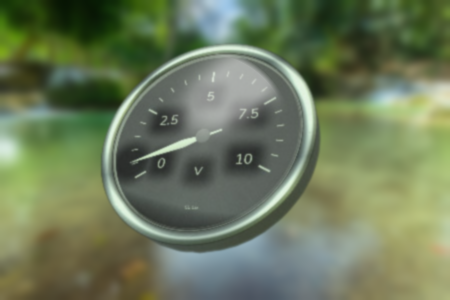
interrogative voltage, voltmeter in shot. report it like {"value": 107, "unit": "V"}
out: {"value": 0.5, "unit": "V"}
